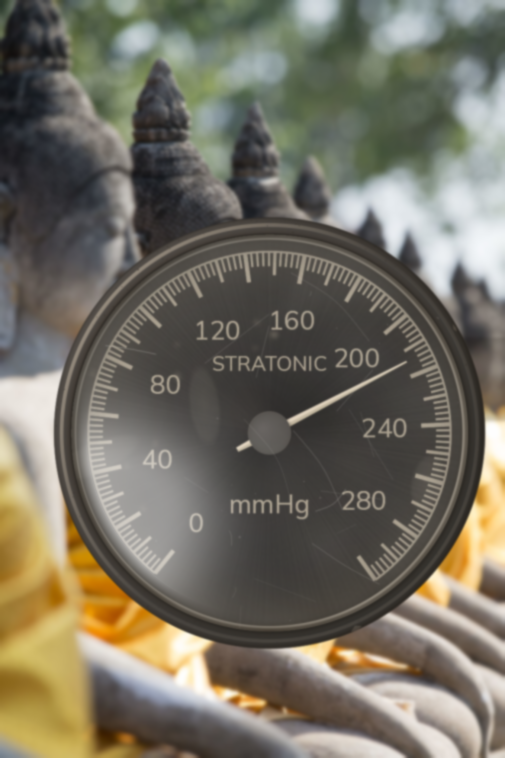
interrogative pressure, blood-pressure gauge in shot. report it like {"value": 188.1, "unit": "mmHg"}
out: {"value": 214, "unit": "mmHg"}
